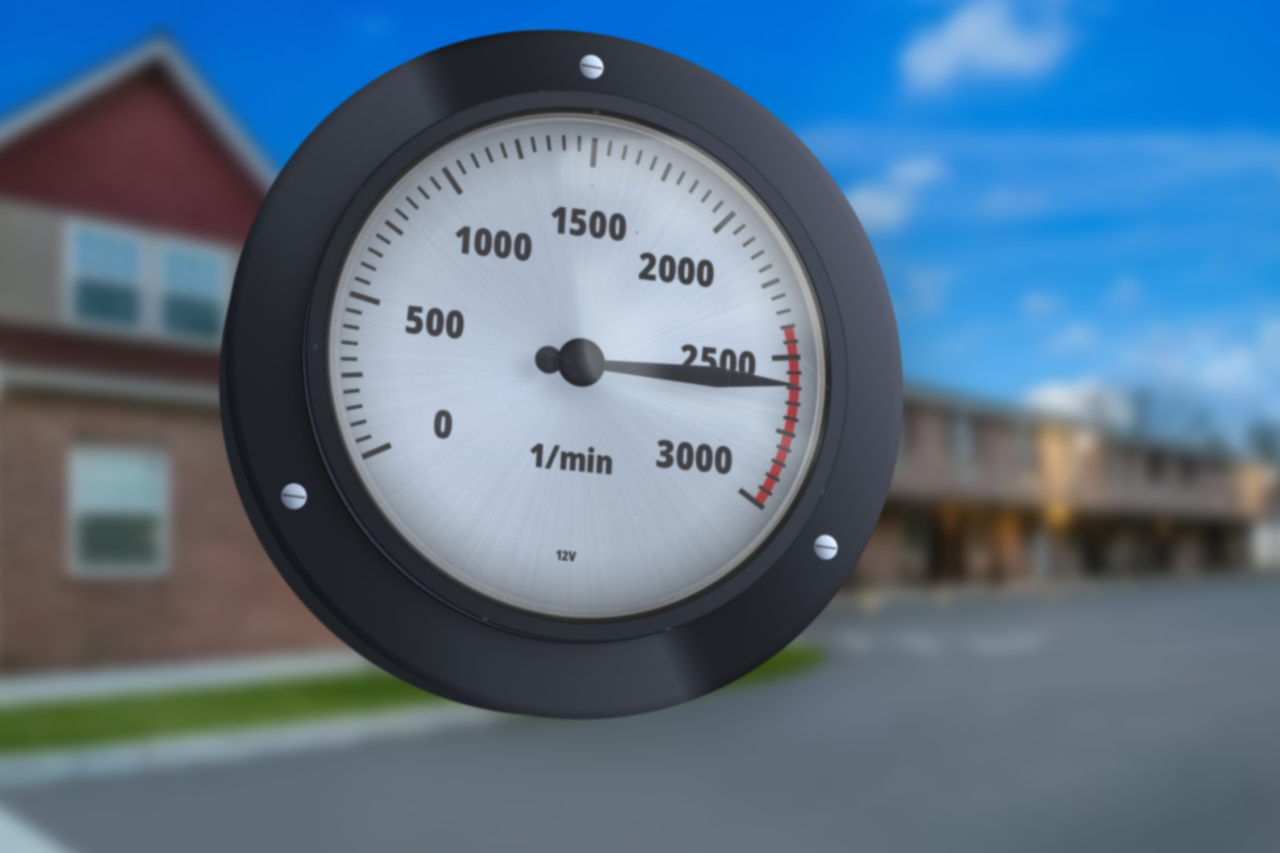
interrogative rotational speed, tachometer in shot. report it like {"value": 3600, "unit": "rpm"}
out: {"value": 2600, "unit": "rpm"}
